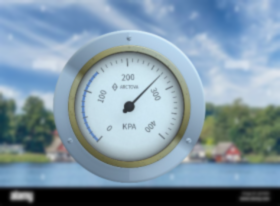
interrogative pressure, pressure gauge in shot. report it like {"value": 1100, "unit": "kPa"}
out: {"value": 270, "unit": "kPa"}
